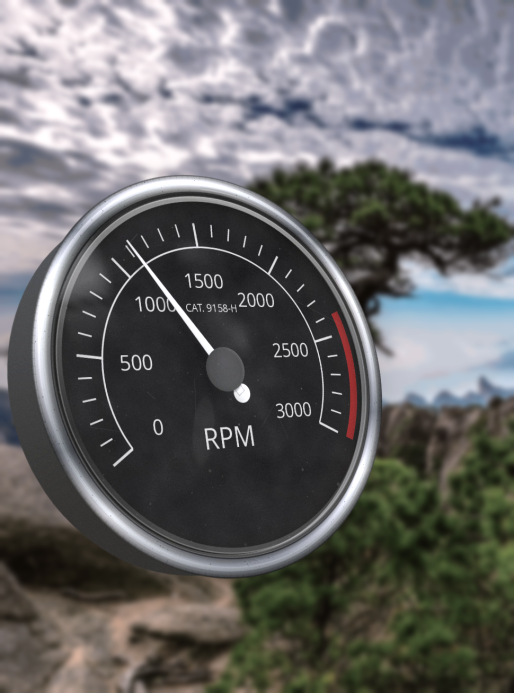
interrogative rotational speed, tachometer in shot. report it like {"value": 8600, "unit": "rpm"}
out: {"value": 1100, "unit": "rpm"}
